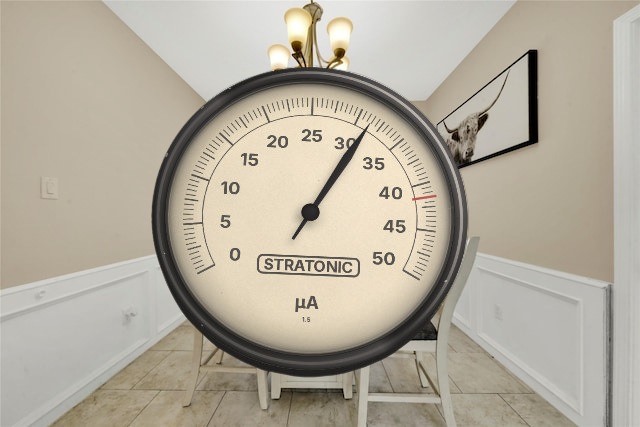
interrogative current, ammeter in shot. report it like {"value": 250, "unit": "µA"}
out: {"value": 31.5, "unit": "µA"}
